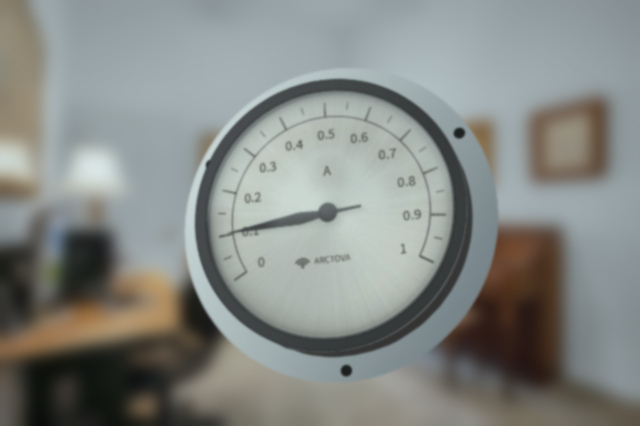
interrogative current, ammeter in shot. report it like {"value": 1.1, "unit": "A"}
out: {"value": 0.1, "unit": "A"}
